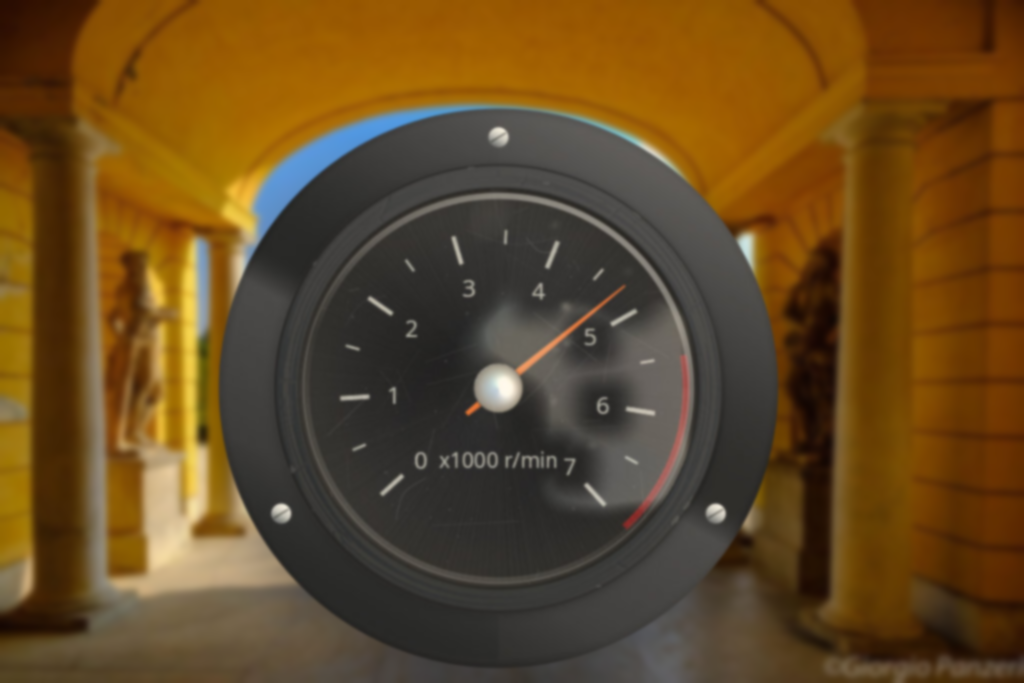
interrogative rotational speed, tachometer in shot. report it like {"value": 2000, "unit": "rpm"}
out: {"value": 4750, "unit": "rpm"}
